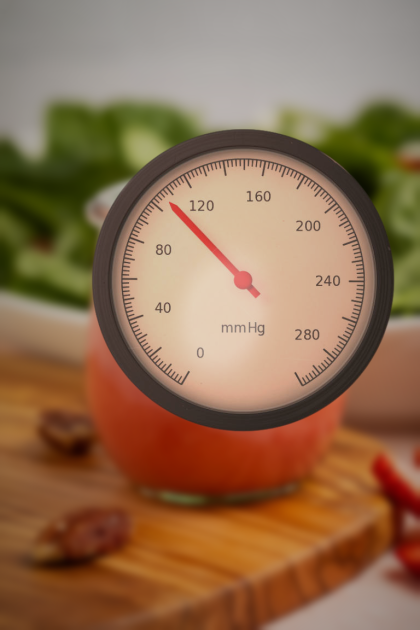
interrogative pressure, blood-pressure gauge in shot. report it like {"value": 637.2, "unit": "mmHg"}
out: {"value": 106, "unit": "mmHg"}
